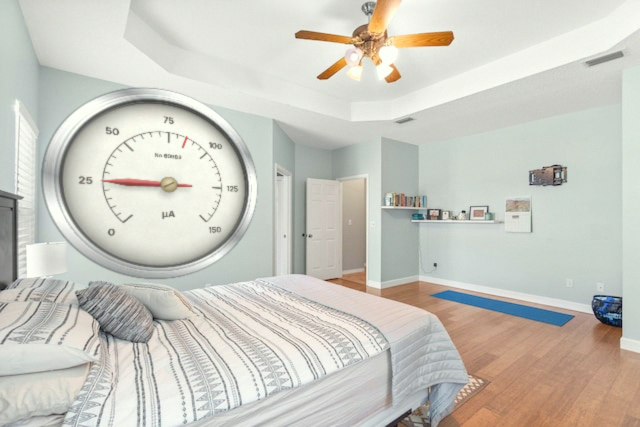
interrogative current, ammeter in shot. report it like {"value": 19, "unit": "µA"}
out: {"value": 25, "unit": "µA"}
